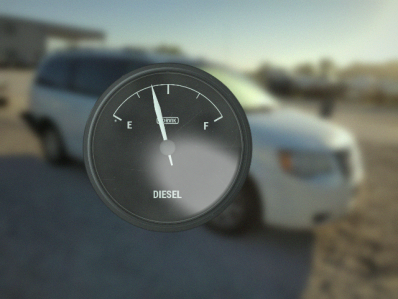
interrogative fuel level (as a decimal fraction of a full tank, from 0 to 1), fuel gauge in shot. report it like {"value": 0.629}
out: {"value": 0.375}
